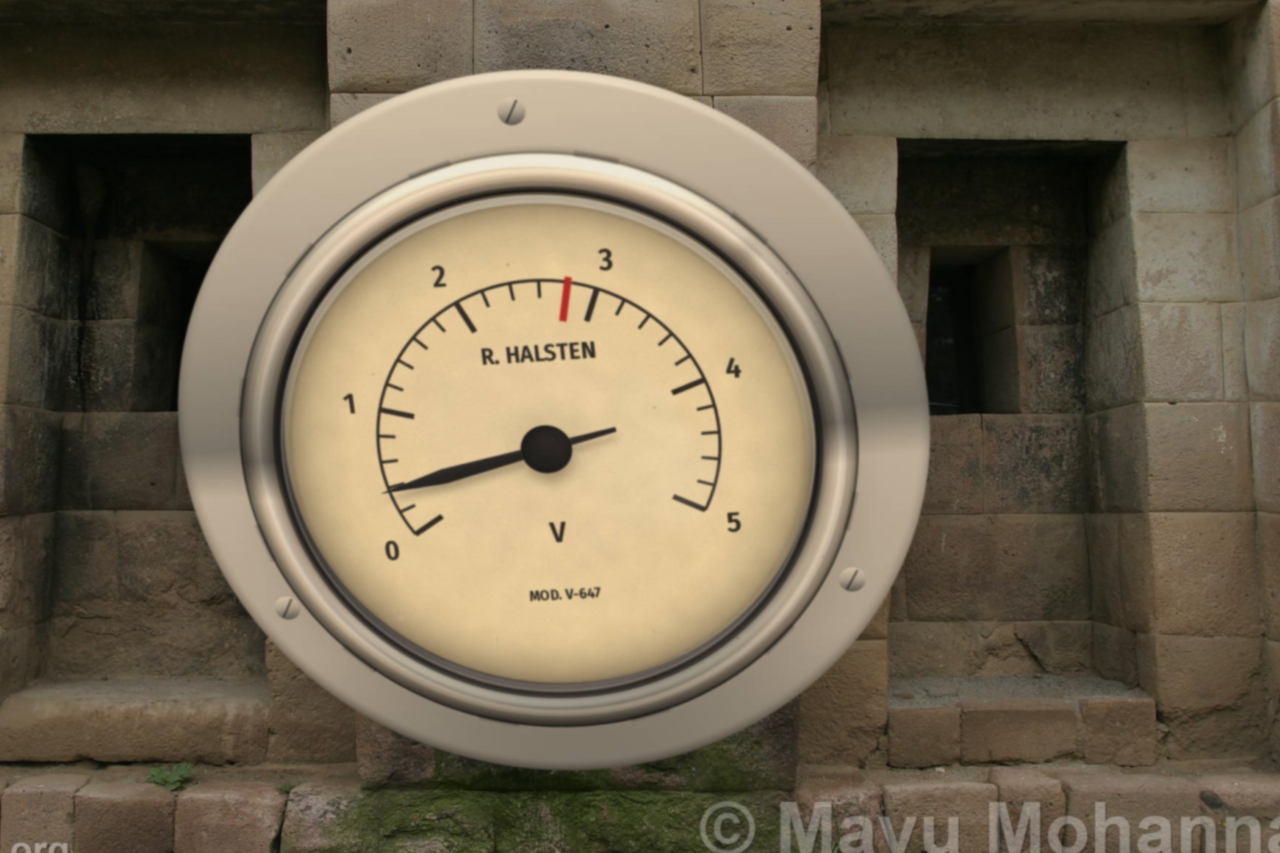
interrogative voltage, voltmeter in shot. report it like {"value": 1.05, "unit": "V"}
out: {"value": 0.4, "unit": "V"}
